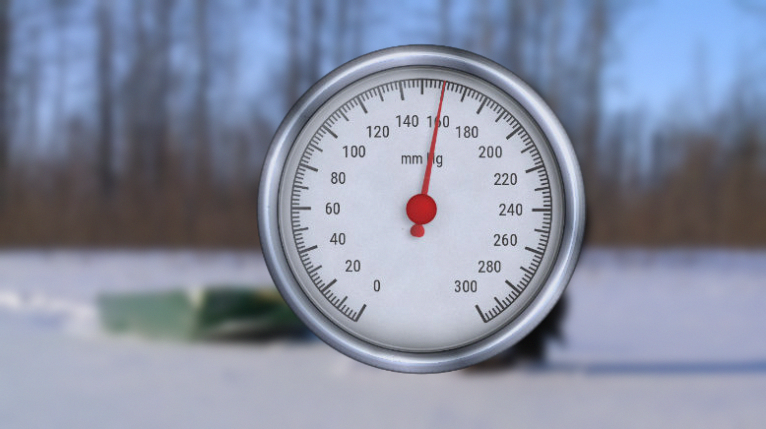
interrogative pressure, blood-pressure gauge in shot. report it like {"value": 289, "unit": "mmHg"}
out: {"value": 160, "unit": "mmHg"}
